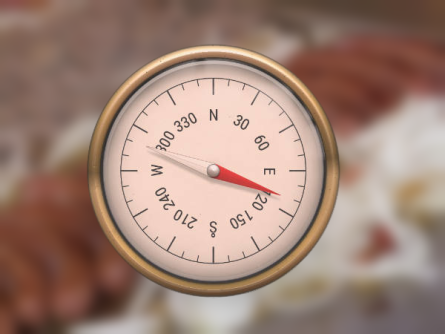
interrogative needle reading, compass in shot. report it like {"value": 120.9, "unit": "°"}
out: {"value": 110, "unit": "°"}
